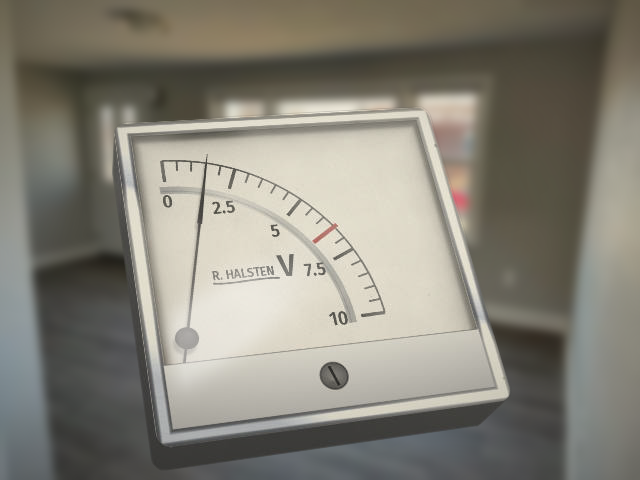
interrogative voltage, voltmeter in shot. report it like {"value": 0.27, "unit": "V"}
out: {"value": 1.5, "unit": "V"}
